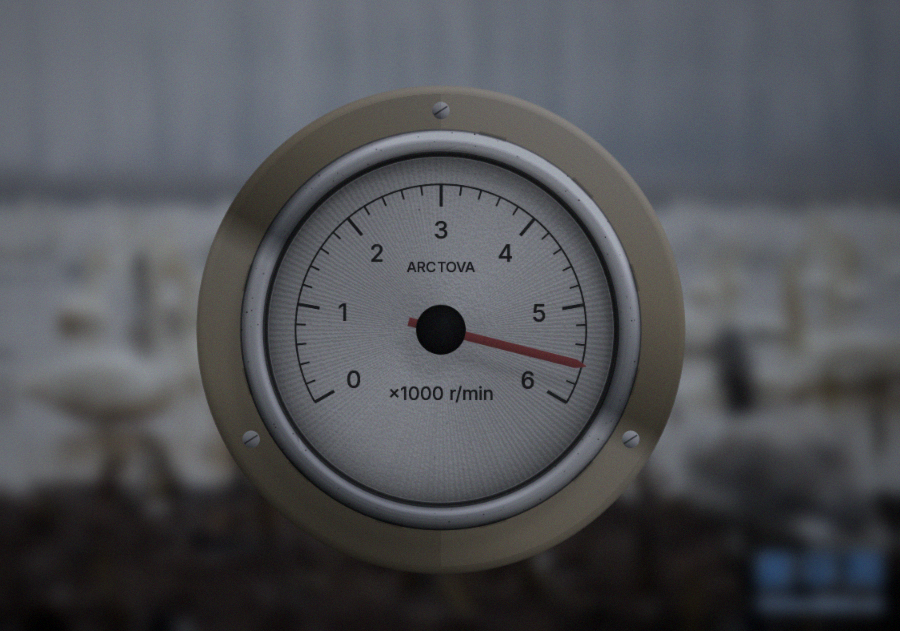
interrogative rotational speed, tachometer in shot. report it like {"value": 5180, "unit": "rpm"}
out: {"value": 5600, "unit": "rpm"}
